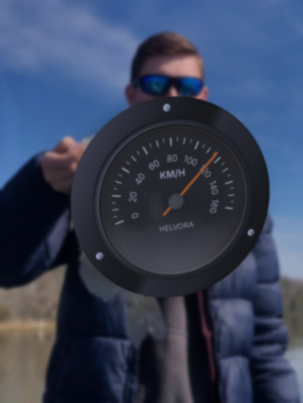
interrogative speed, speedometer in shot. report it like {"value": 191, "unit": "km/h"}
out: {"value": 115, "unit": "km/h"}
